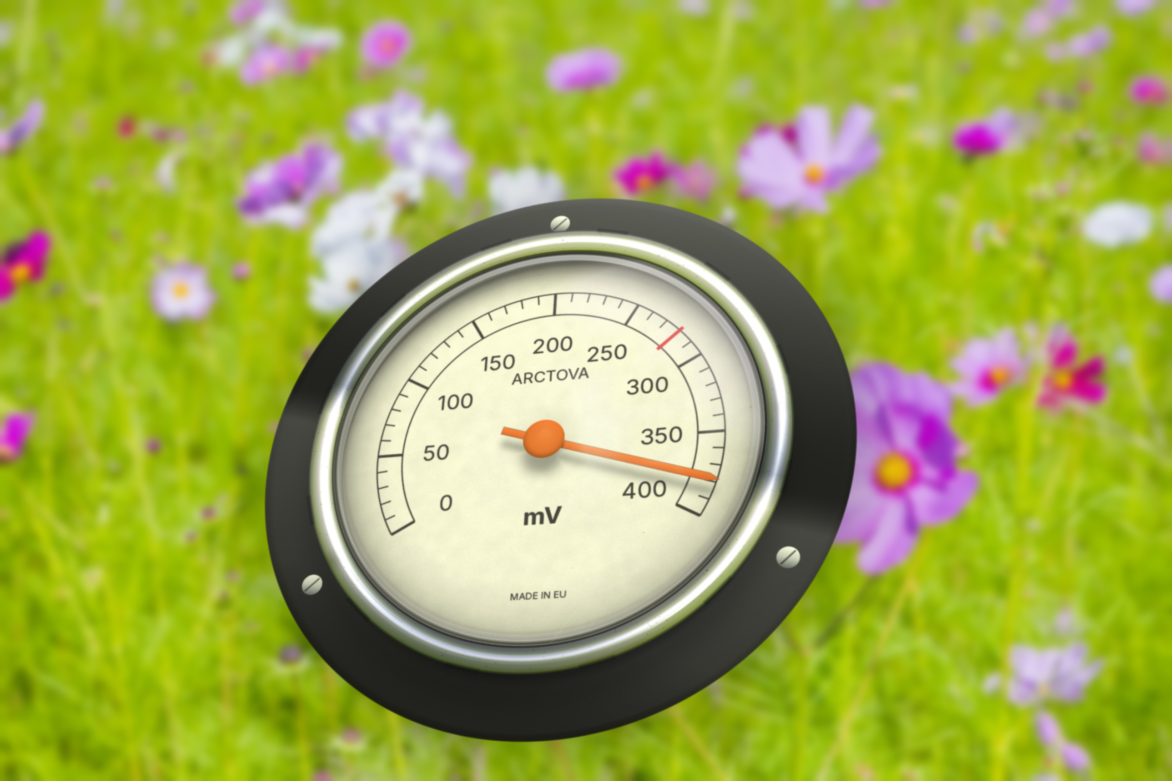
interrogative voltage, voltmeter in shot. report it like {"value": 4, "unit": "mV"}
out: {"value": 380, "unit": "mV"}
